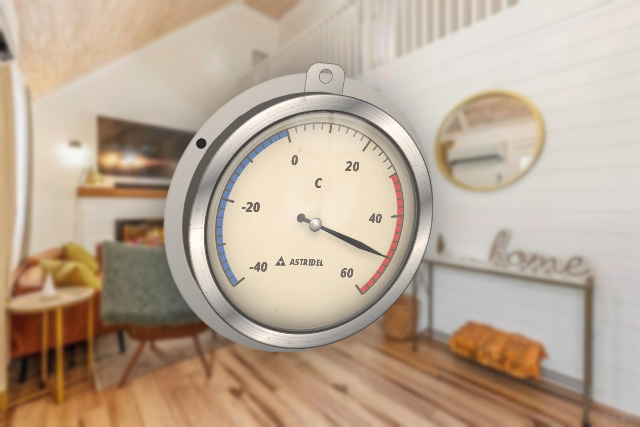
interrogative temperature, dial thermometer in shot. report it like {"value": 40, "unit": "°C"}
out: {"value": 50, "unit": "°C"}
